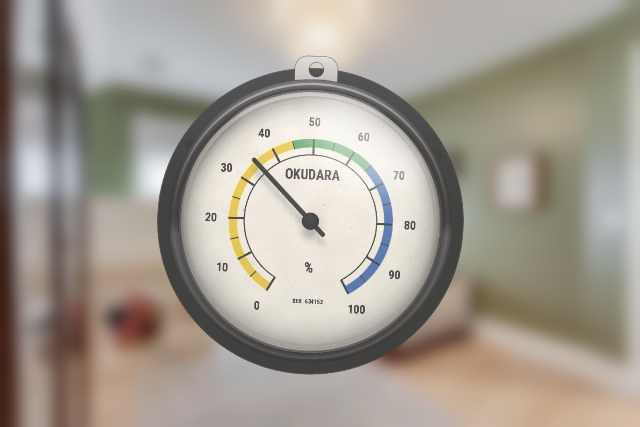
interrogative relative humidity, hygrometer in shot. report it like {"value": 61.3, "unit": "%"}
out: {"value": 35, "unit": "%"}
